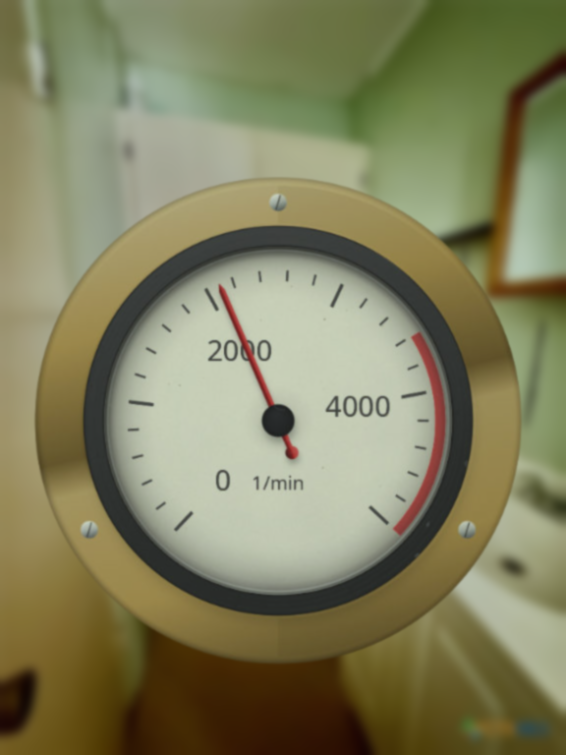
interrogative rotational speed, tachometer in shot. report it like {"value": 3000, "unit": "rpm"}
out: {"value": 2100, "unit": "rpm"}
